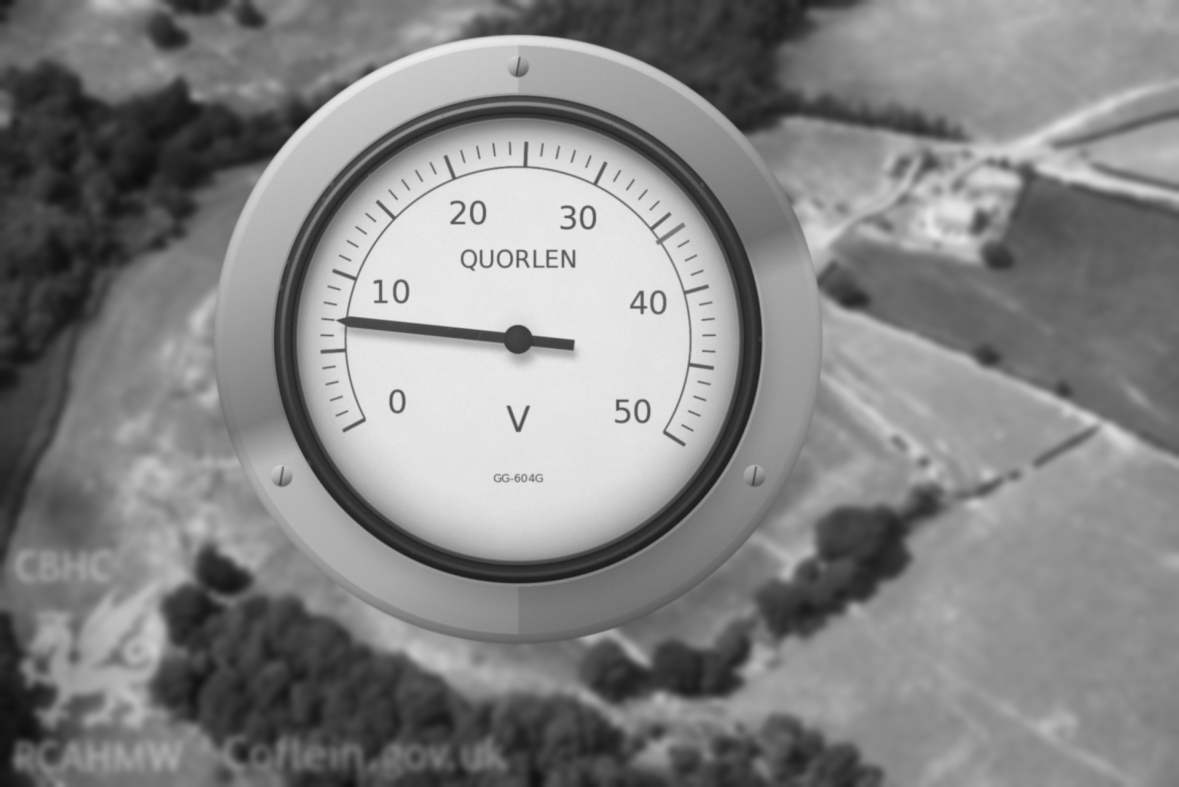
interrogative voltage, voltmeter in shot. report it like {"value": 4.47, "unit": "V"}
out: {"value": 7, "unit": "V"}
